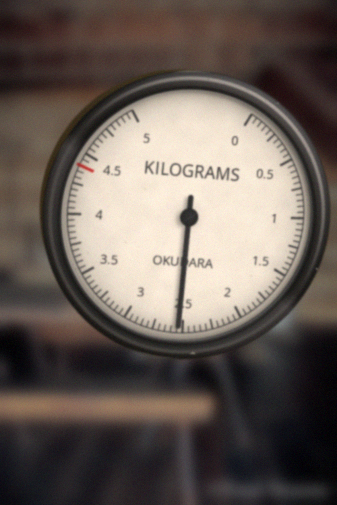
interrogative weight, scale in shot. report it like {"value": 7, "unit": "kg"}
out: {"value": 2.55, "unit": "kg"}
